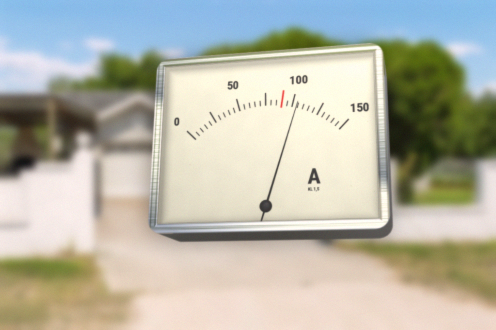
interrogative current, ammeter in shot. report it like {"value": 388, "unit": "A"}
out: {"value": 105, "unit": "A"}
